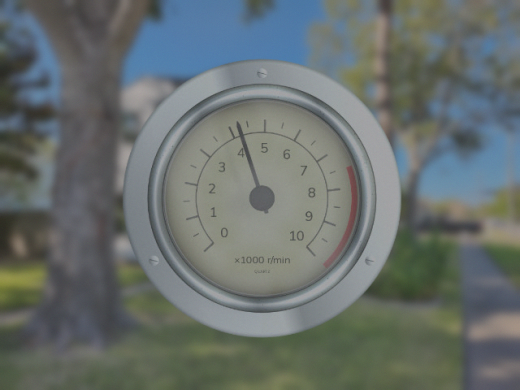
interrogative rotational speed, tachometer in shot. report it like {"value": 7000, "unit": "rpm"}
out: {"value": 4250, "unit": "rpm"}
